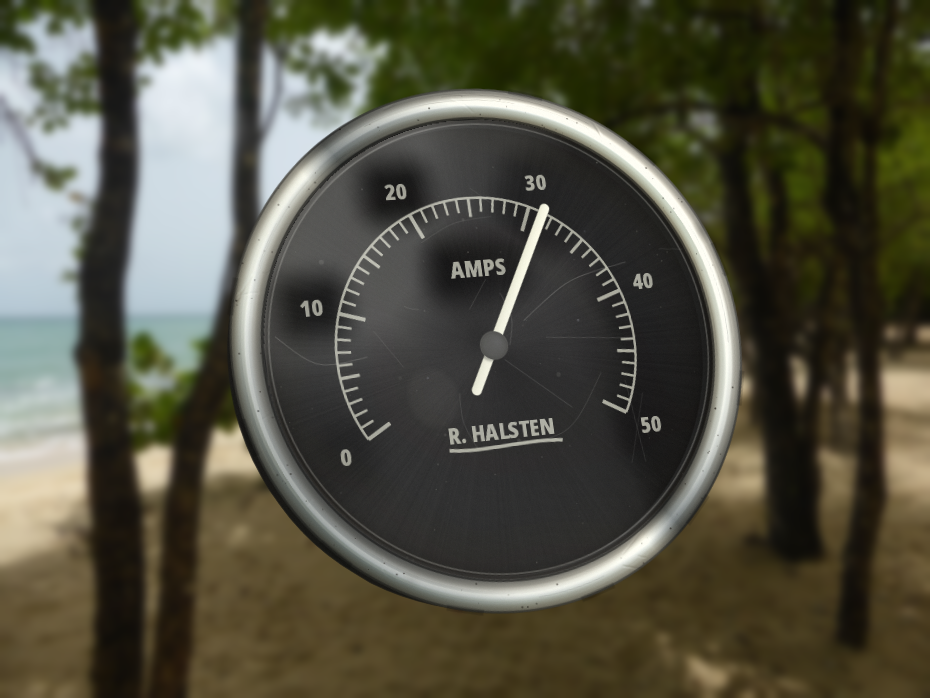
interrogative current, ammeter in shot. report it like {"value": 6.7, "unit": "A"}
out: {"value": 31, "unit": "A"}
